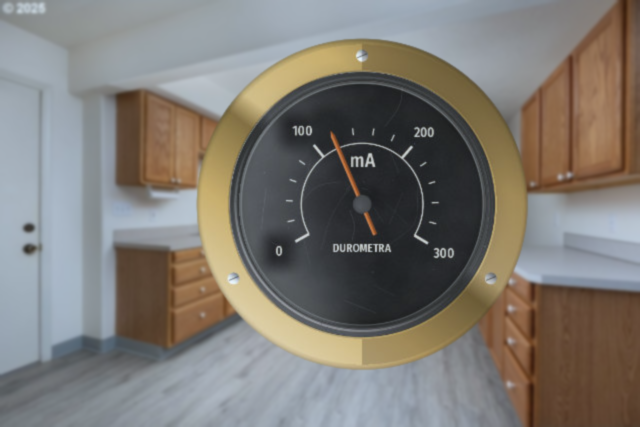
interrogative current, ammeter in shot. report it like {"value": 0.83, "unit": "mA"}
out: {"value": 120, "unit": "mA"}
